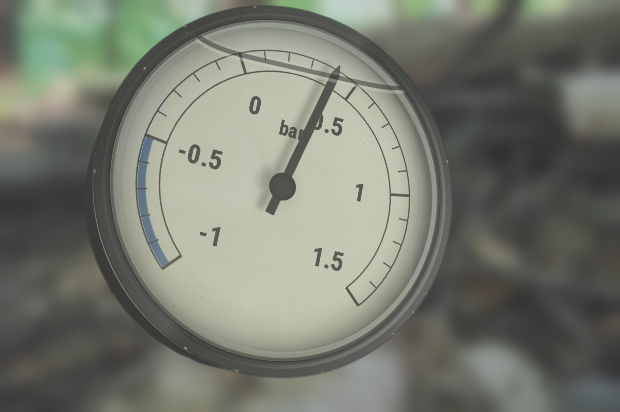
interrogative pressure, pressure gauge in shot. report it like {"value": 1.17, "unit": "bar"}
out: {"value": 0.4, "unit": "bar"}
